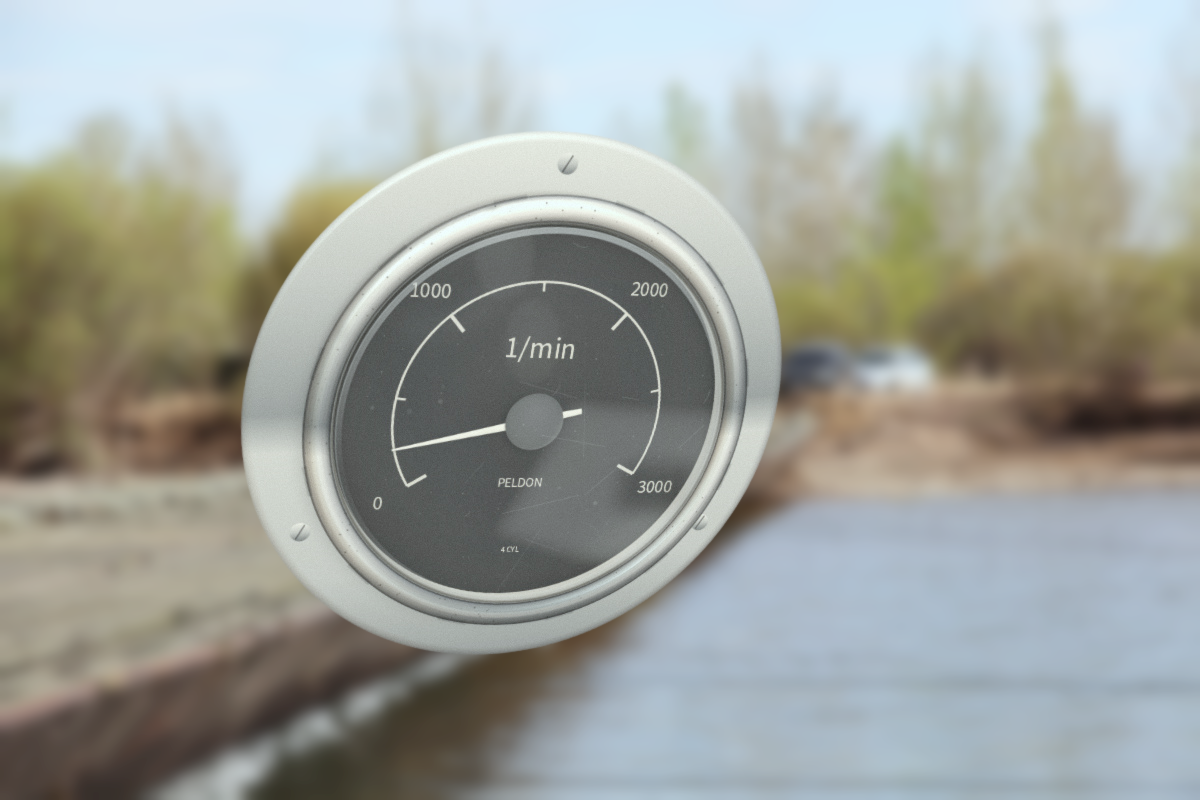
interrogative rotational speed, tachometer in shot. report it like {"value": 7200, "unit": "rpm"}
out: {"value": 250, "unit": "rpm"}
